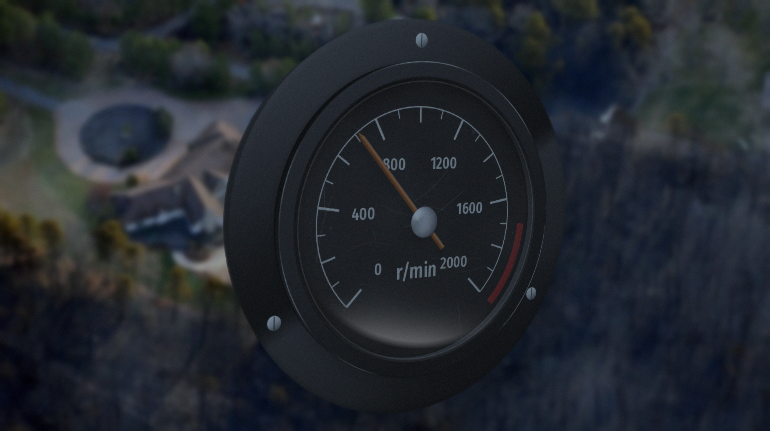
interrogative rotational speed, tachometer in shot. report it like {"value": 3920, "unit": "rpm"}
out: {"value": 700, "unit": "rpm"}
